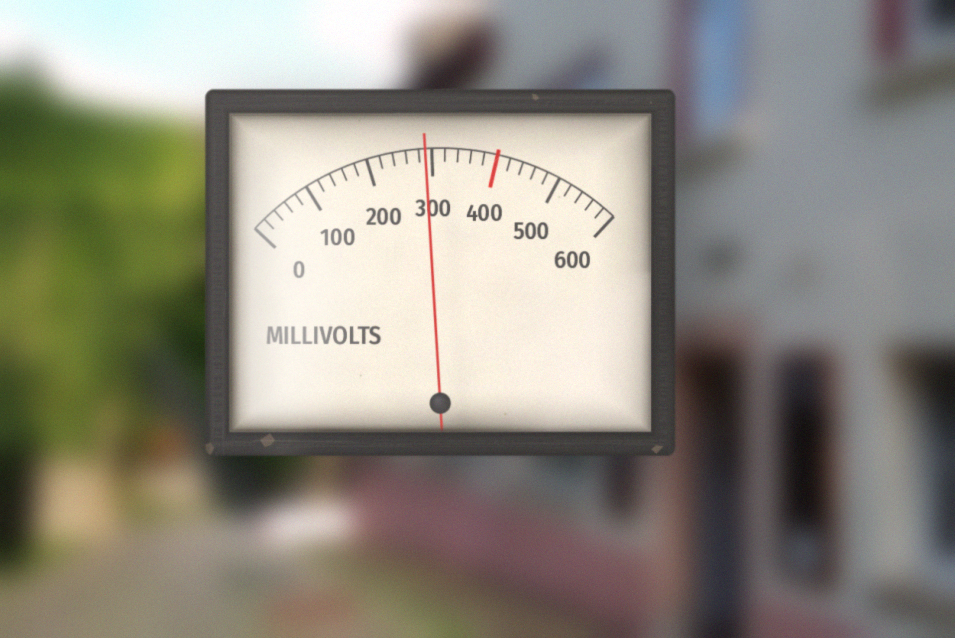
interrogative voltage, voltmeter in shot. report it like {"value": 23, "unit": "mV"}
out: {"value": 290, "unit": "mV"}
